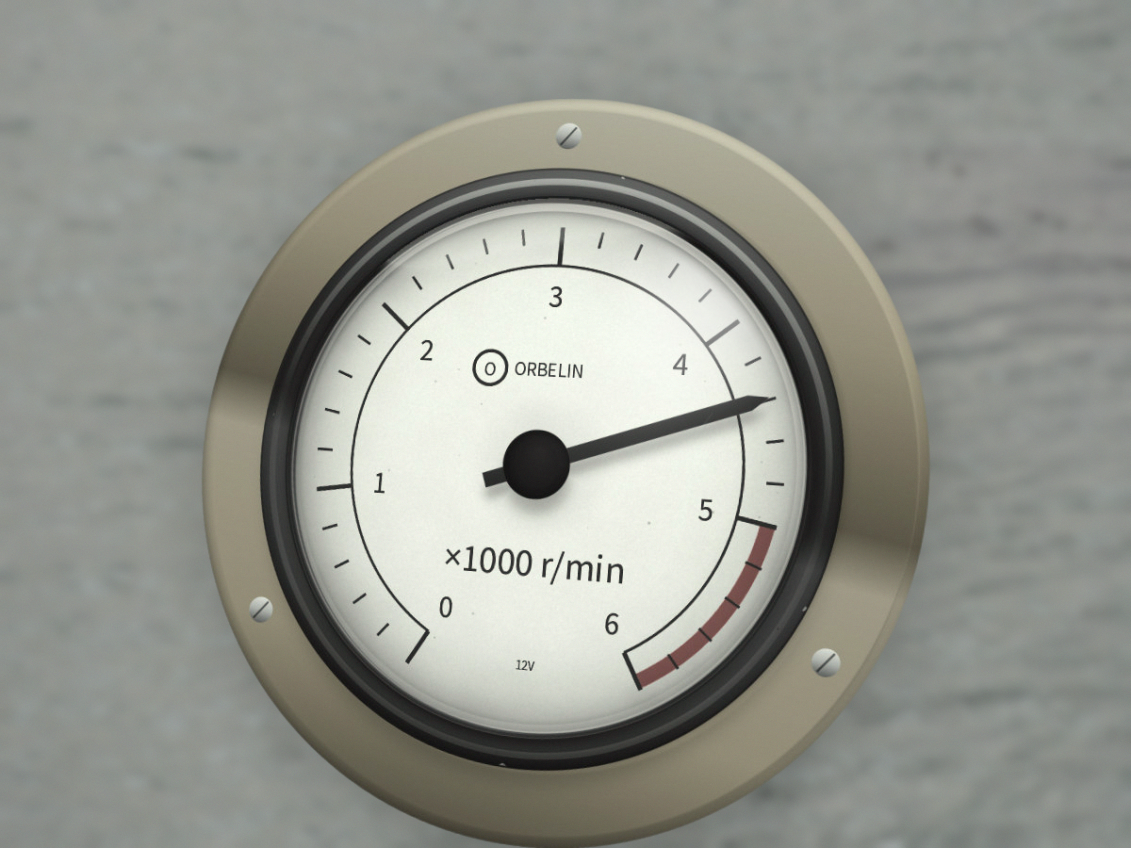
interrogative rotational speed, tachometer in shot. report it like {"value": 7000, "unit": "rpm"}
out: {"value": 4400, "unit": "rpm"}
